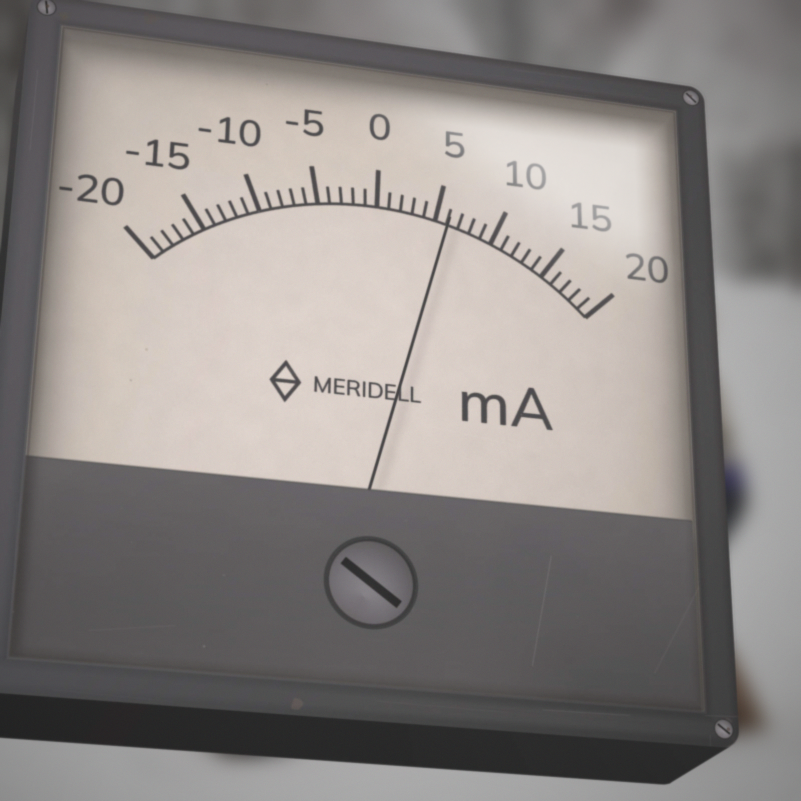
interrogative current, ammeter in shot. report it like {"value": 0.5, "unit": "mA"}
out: {"value": 6, "unit": "mA"}
